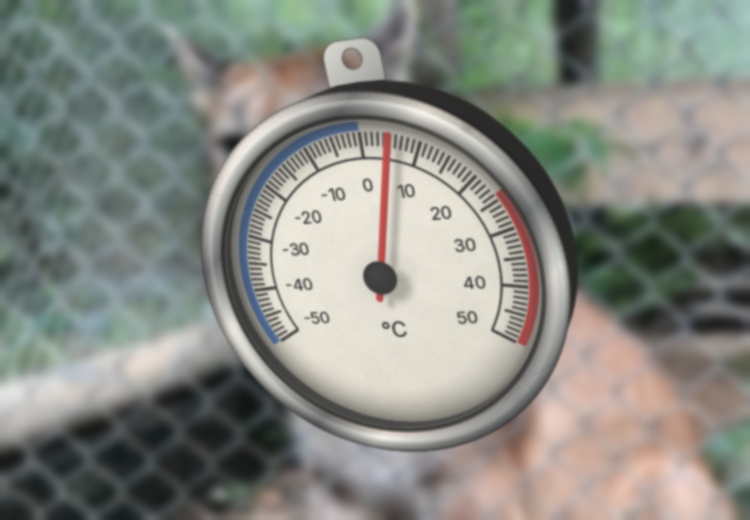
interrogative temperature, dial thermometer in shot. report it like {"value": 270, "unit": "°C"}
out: {"value": 5, "unit": "°C"}
